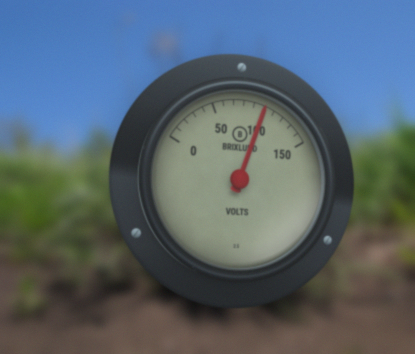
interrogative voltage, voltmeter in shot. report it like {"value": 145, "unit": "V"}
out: {"value": 100, "unit": "V"}
